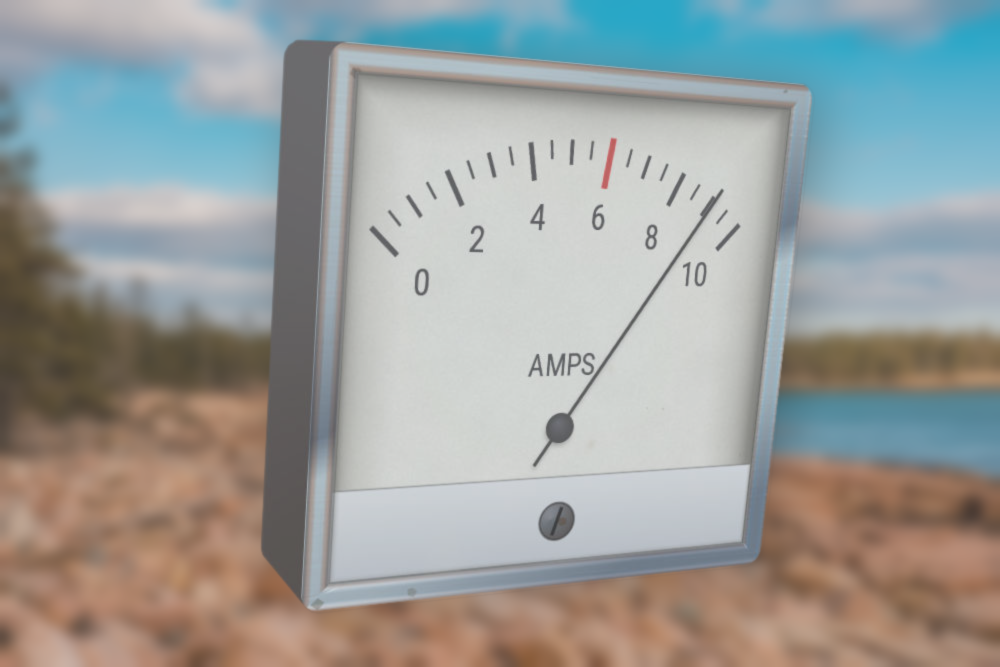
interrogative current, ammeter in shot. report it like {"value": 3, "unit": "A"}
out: {"value": 9, "unit": "A"}
